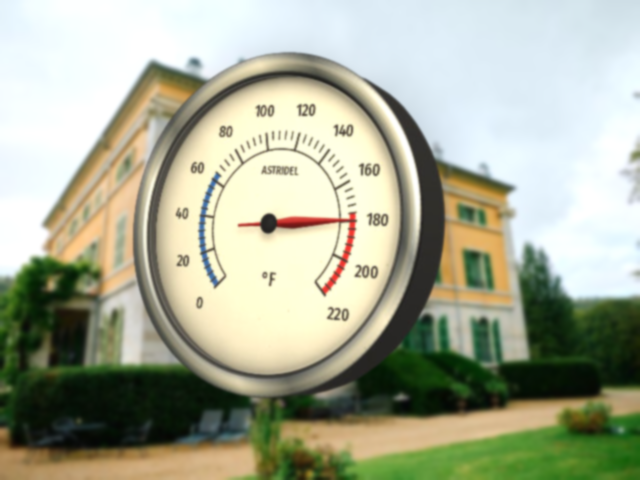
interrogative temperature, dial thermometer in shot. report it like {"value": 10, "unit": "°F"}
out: {"value": 180, "unit": "°F"}
